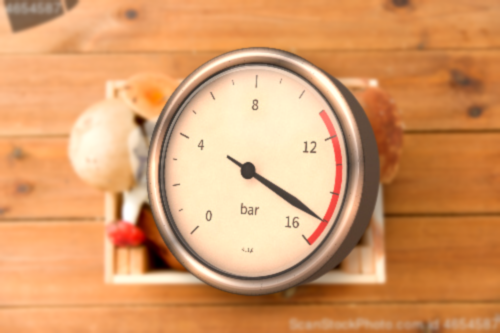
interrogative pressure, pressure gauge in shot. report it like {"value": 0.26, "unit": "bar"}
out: {"value": 15, "unit": "bar"}
